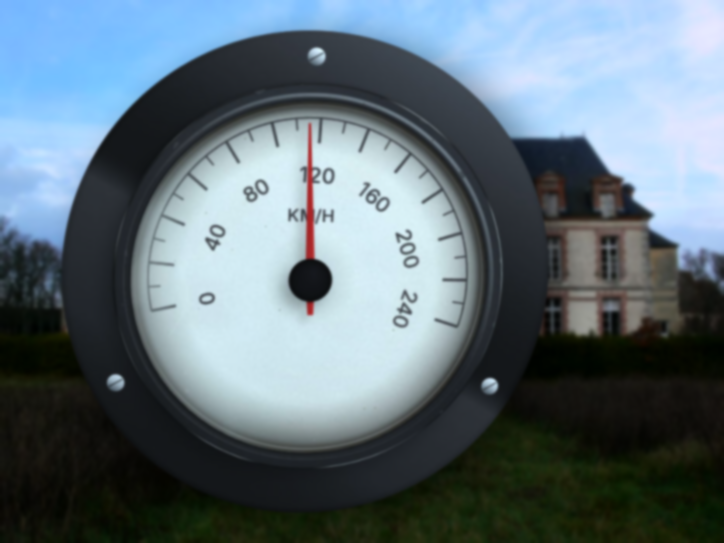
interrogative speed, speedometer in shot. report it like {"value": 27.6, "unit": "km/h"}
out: {"value": 115, "unit": "km/h"}
